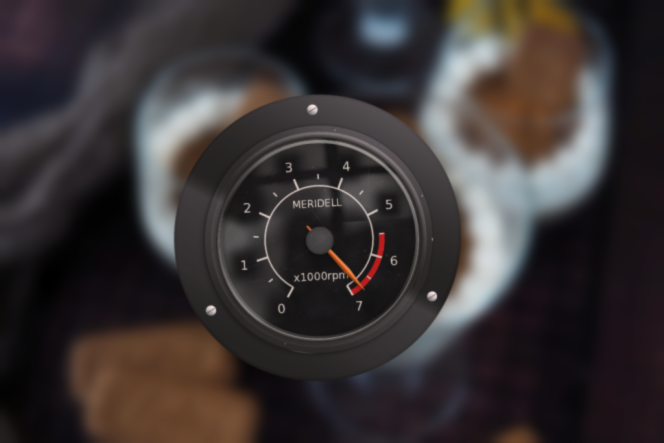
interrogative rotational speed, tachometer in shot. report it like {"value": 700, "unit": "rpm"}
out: {"value": 6750, "unit": "rpm"}
